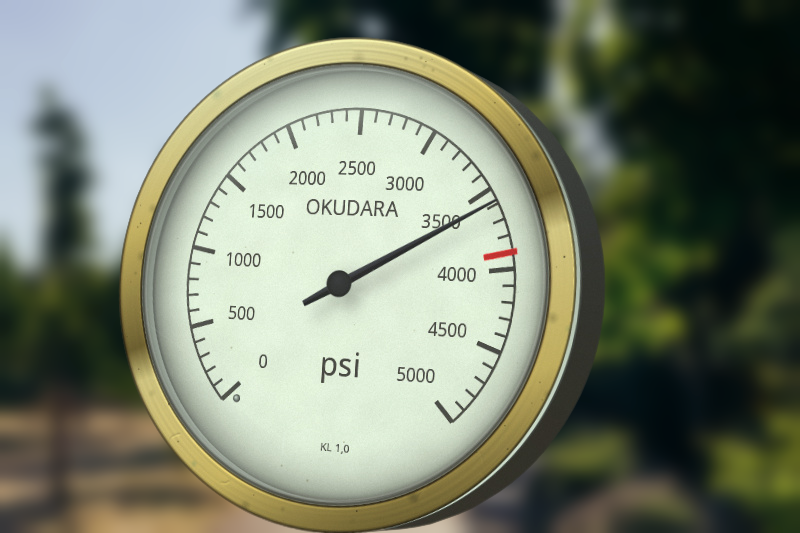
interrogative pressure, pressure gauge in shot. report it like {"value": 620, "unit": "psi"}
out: {"value": 3600, "unit": "psi"}
